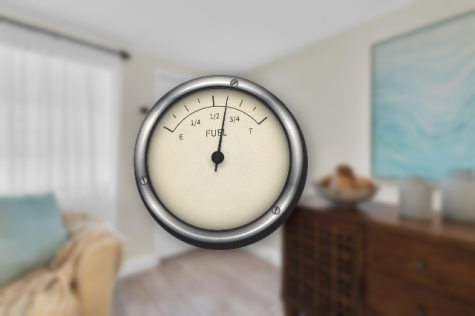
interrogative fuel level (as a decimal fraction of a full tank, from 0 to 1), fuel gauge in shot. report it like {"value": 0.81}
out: {"value": 0.625}
